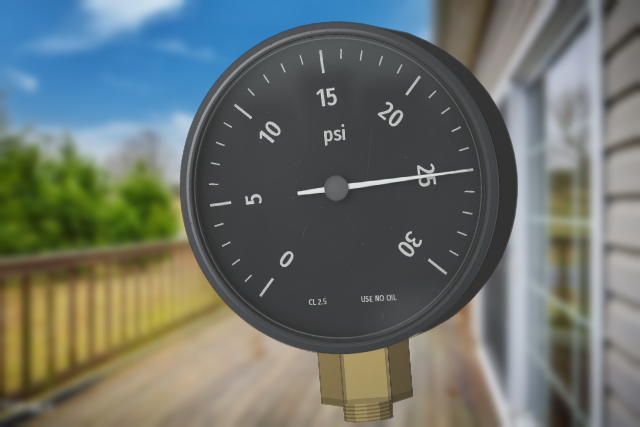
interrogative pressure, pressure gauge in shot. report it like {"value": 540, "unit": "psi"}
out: {"value": 25, "unit": "psi"}
